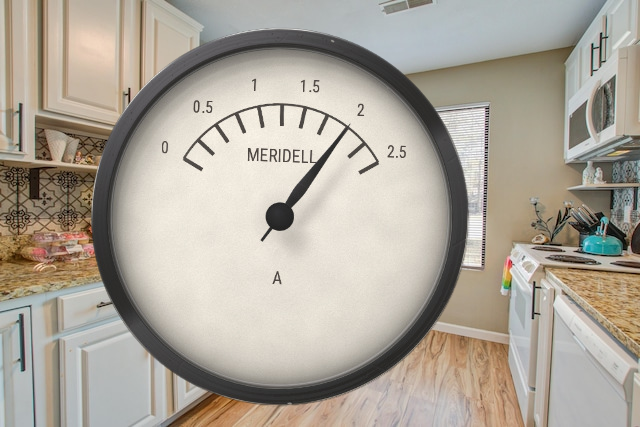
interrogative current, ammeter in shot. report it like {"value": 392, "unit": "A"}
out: {"value": 2, "unit": "A"}
